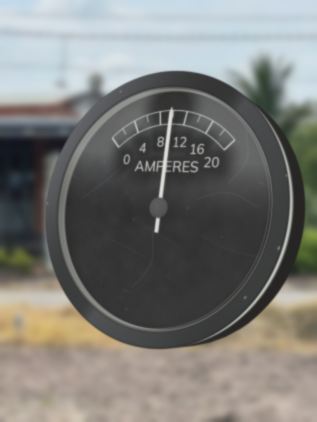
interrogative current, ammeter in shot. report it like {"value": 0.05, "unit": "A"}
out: {"value": 10, "unit": "A"}
